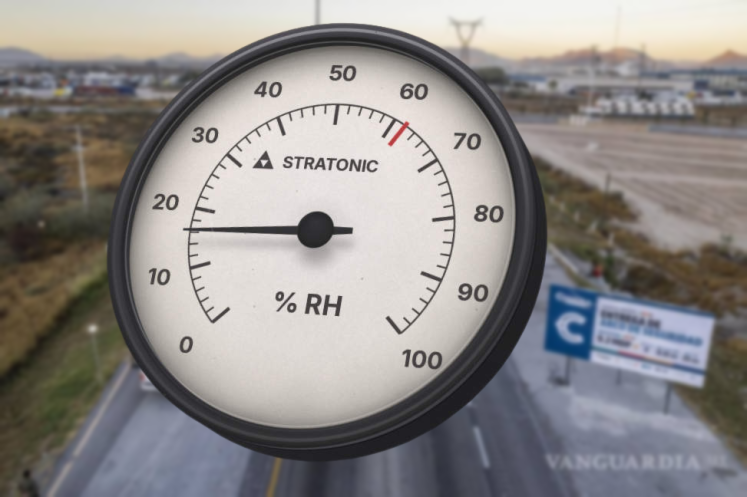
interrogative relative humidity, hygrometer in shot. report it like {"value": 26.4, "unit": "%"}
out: {"value": 16, "unit": "%"}
